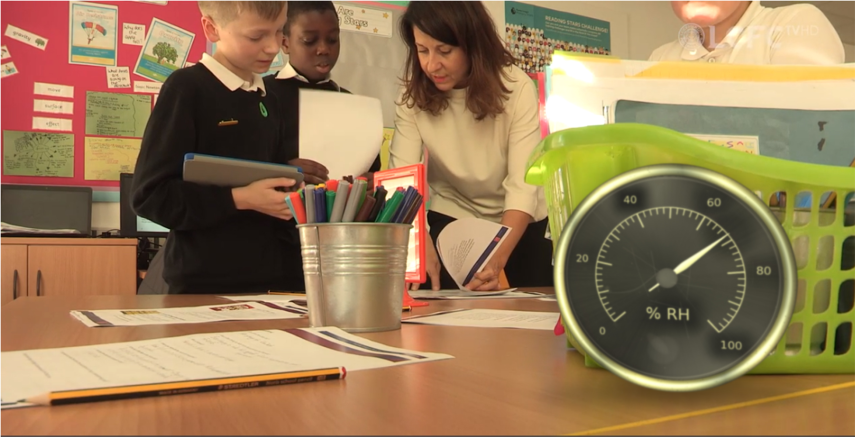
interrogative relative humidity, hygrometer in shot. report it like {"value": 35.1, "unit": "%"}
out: {"value": 68, "unit": "%"}
